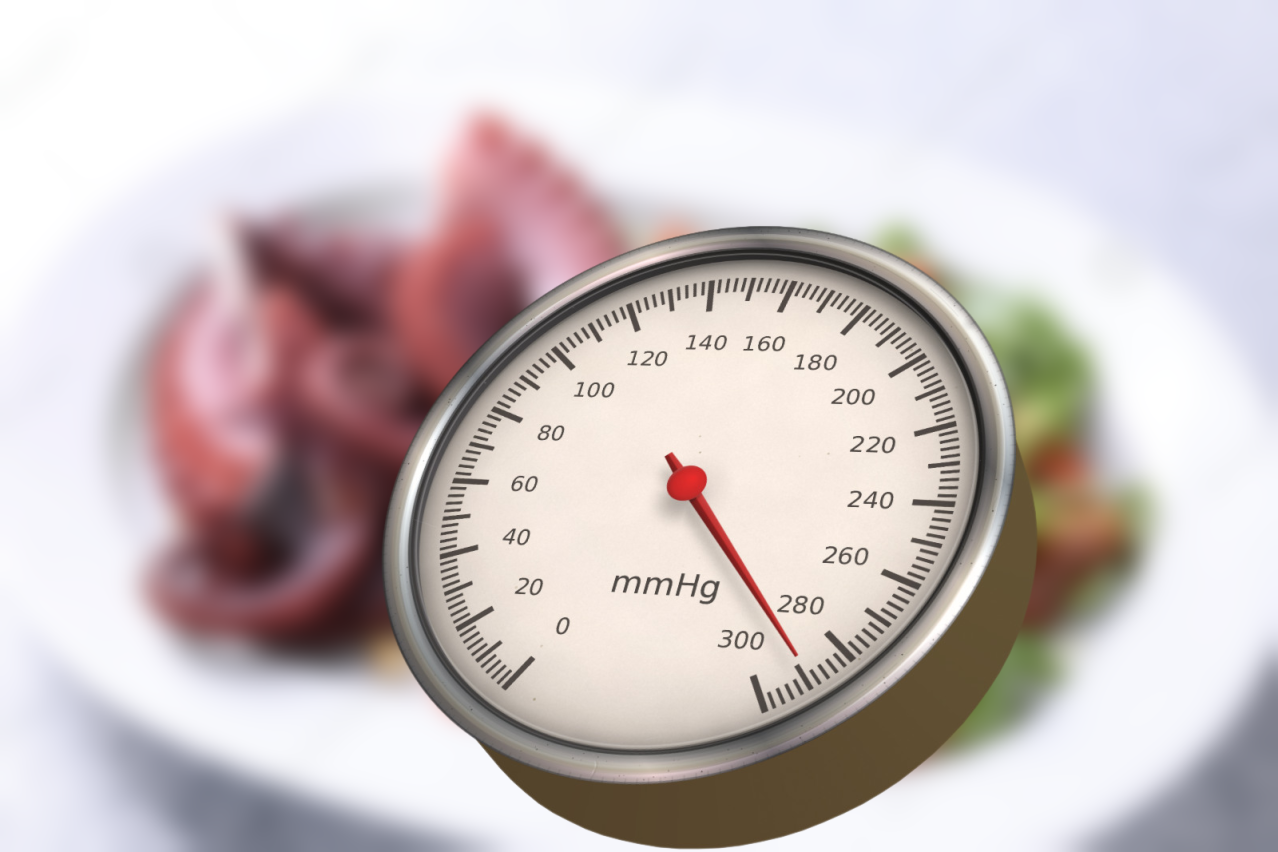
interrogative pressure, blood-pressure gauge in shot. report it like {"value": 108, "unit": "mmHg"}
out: {"value": 289, "unit": "mmHg"}
